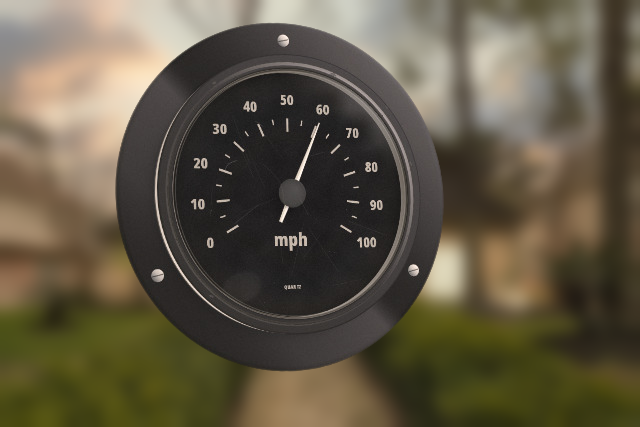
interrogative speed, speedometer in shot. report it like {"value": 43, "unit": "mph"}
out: {"value": 60, "unit": "mph"}
